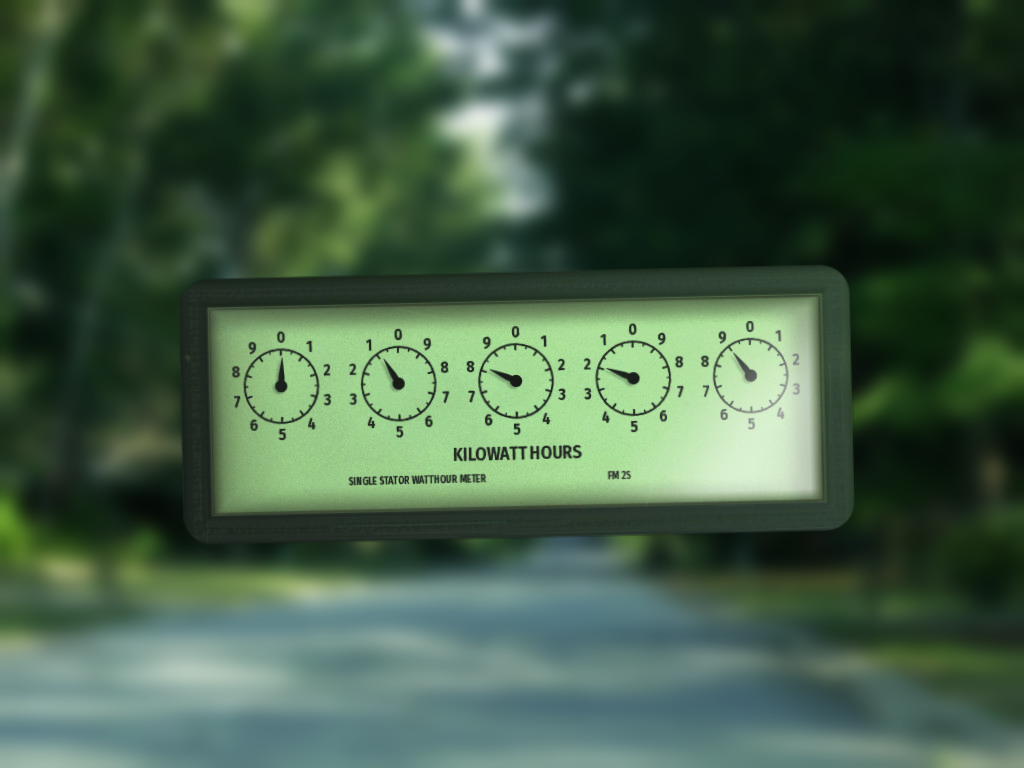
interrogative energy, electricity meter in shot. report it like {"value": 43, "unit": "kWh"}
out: {"value": 819, "unit": "kWh"}
